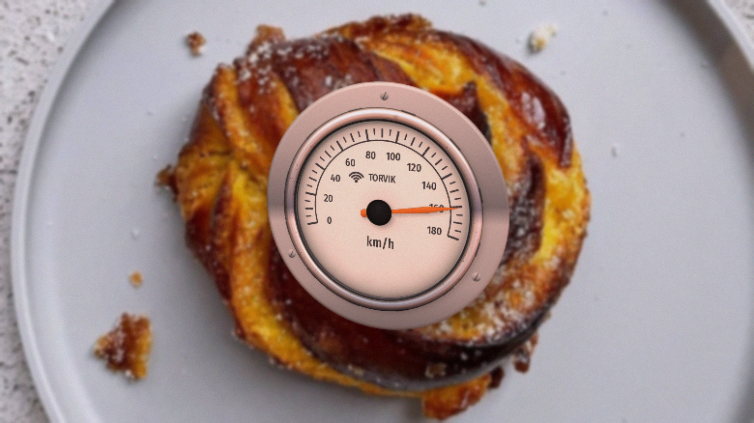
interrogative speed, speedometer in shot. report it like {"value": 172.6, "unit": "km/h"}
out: {"value": 160, "unit": "km/h"}
